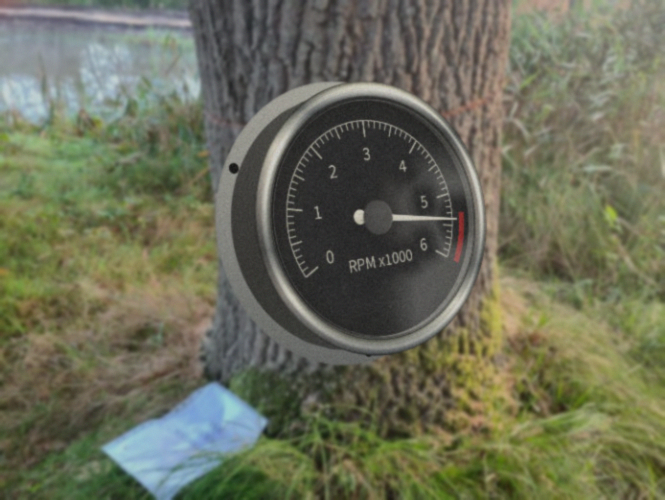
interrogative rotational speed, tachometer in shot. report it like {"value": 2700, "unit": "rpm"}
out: {"value": 5400, "unit": "rpm"}
